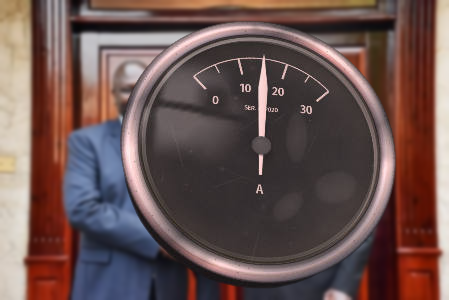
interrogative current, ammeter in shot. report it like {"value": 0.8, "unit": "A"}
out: {"value": 15, "unit": "A"}
